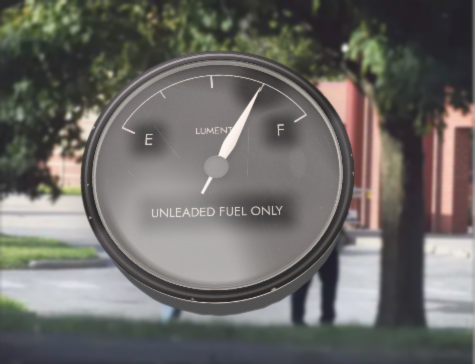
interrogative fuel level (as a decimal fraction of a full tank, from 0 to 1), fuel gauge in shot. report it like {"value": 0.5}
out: {"value": 0.75}
